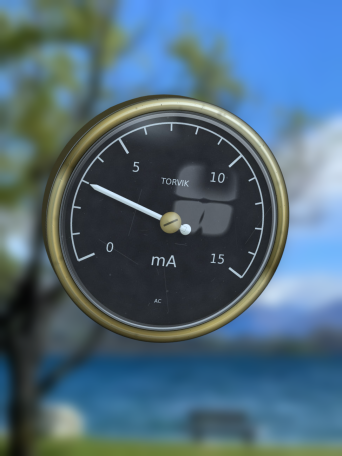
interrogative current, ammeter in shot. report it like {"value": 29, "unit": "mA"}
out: {"value": 3, "unit": "mA"}
